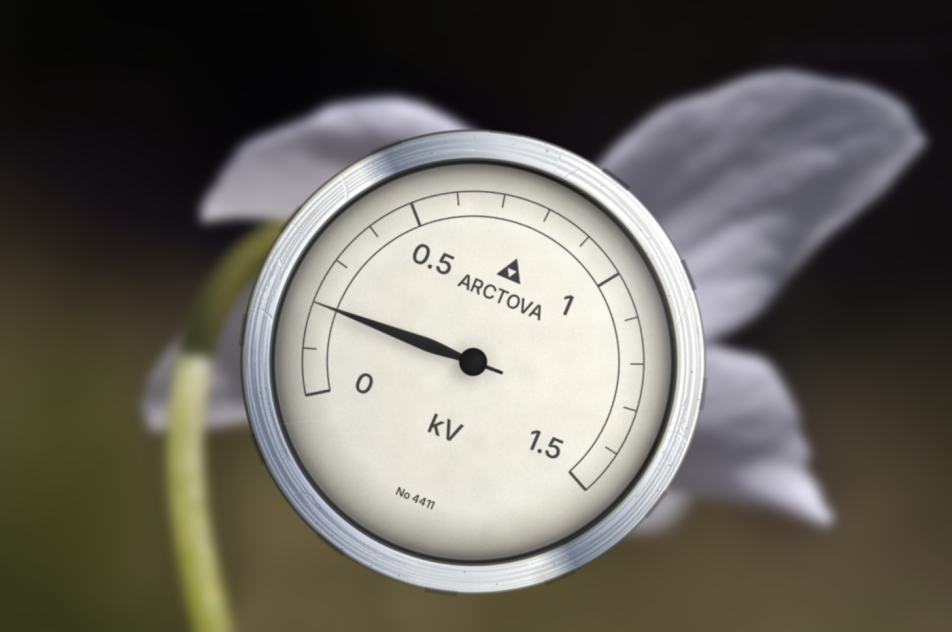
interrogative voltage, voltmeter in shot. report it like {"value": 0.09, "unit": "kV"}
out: {"value": 0.2, "unit": "kV"}
